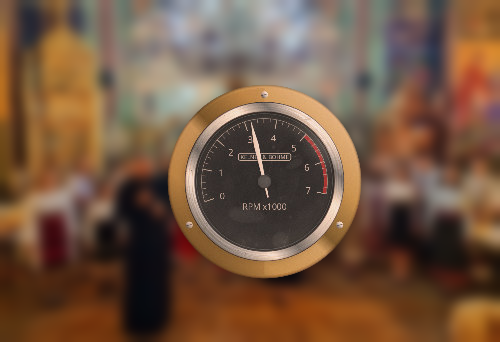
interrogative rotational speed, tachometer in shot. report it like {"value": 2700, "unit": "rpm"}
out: {"value": 3200, "unit": "rpm"}
